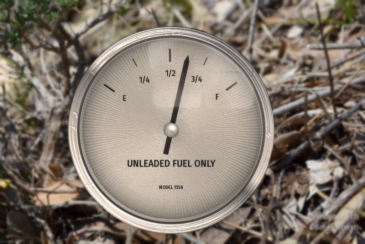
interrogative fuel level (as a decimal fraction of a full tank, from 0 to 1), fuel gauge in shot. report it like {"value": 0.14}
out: {"value": 0.625}
